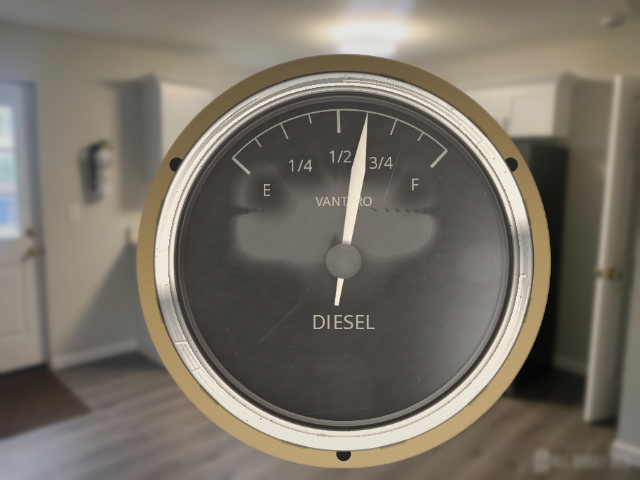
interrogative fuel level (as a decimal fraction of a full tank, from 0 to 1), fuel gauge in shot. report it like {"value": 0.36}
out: {"value": 0.625}
